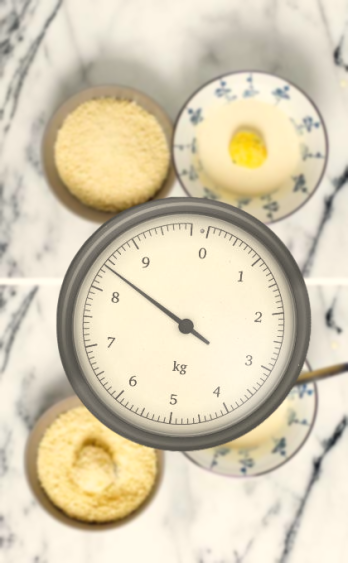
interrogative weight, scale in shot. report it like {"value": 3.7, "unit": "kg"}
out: {"value": 8.4, "unit": "kg"}
